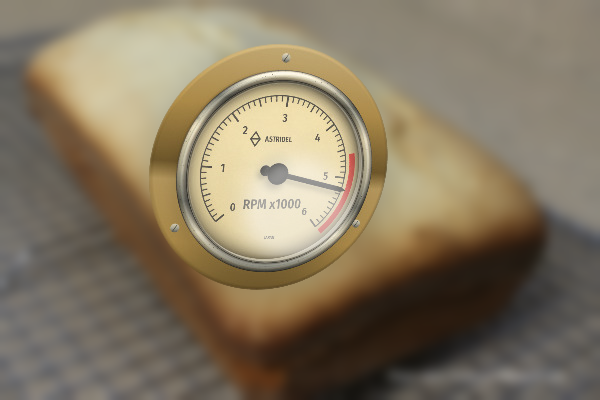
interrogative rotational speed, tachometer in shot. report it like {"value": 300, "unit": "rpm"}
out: {"value": 5200, "unit": "rpm"}
